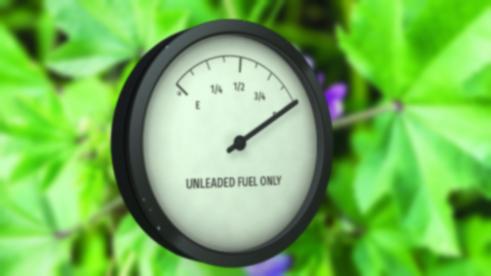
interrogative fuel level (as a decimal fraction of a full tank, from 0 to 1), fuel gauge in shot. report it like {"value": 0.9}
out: {"value": 1}
